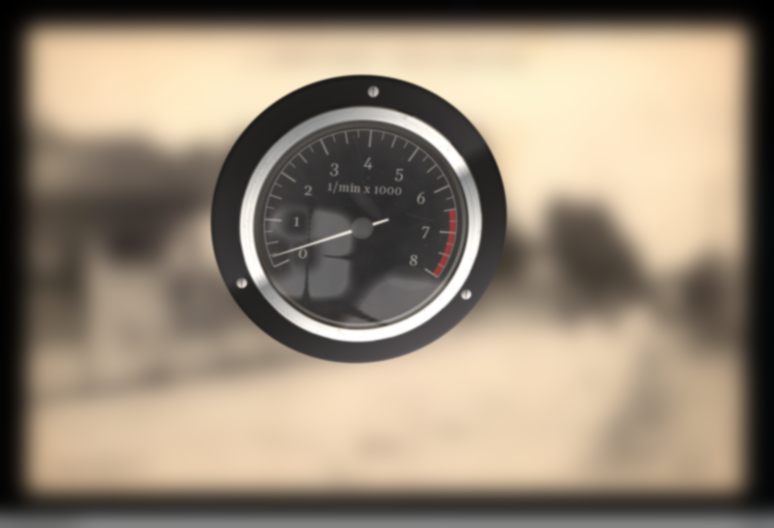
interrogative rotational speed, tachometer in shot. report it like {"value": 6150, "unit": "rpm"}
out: {"value": 250, "unit": "rpm"}
